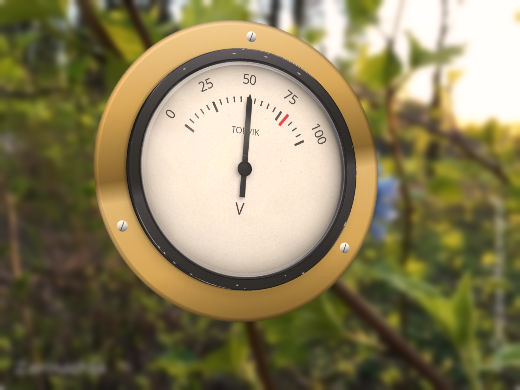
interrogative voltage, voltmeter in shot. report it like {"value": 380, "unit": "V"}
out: {"value": 50, "unit": "V"}
